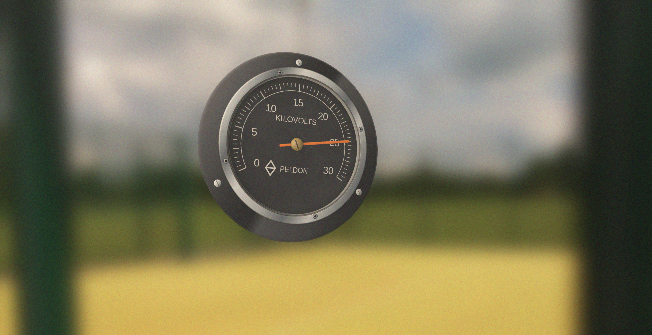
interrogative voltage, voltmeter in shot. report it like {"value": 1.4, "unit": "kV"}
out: {"value": 25, "unit": "kV"}
